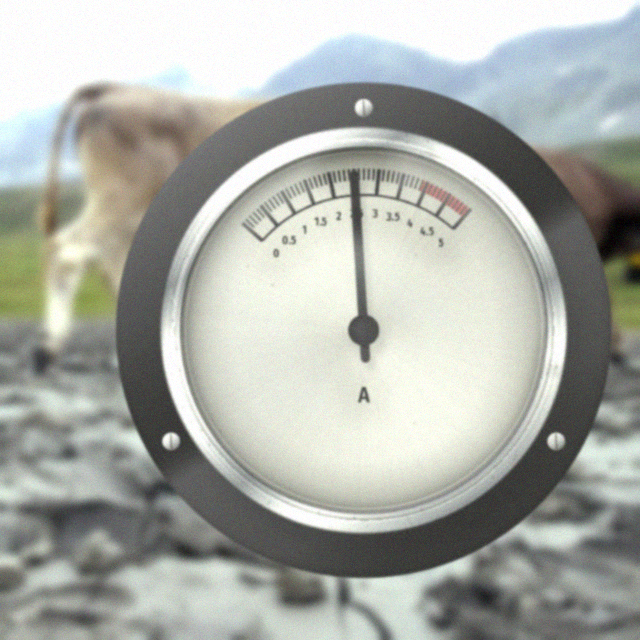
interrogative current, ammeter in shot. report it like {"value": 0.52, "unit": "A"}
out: {"value": 2.5, "unit": "A"}
